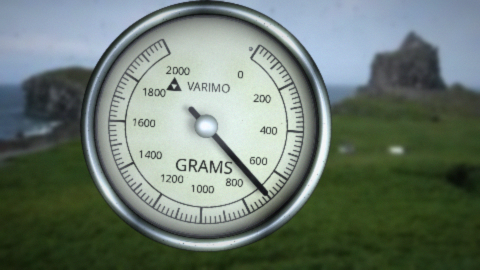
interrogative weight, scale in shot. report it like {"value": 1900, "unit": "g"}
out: {"value": 700, "unit": "g"}
